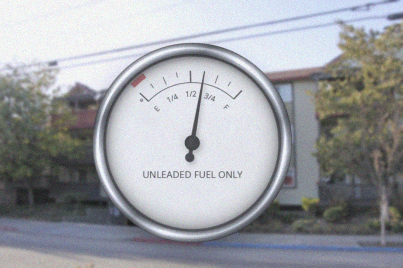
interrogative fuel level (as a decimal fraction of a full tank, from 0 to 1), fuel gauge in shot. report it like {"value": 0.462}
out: {"value": 0.625}
